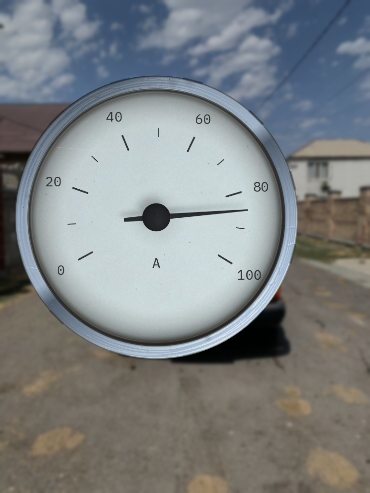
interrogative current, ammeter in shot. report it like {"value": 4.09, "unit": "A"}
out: {"value": 85, "unit": "A"}
